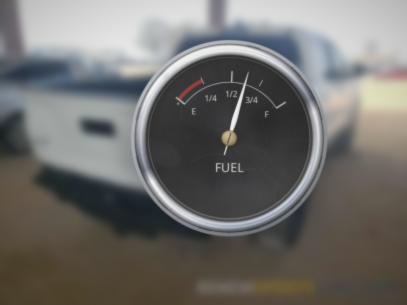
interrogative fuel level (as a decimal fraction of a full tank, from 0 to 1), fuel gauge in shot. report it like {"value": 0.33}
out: {"value": 0.625}
